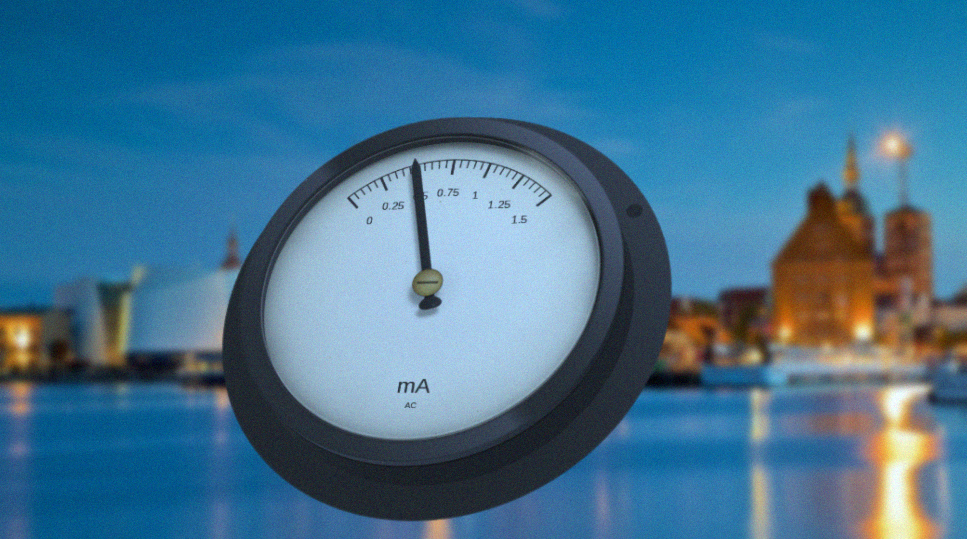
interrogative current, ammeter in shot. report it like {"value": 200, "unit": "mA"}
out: {"value": 0.5, "unit": "mA"}
